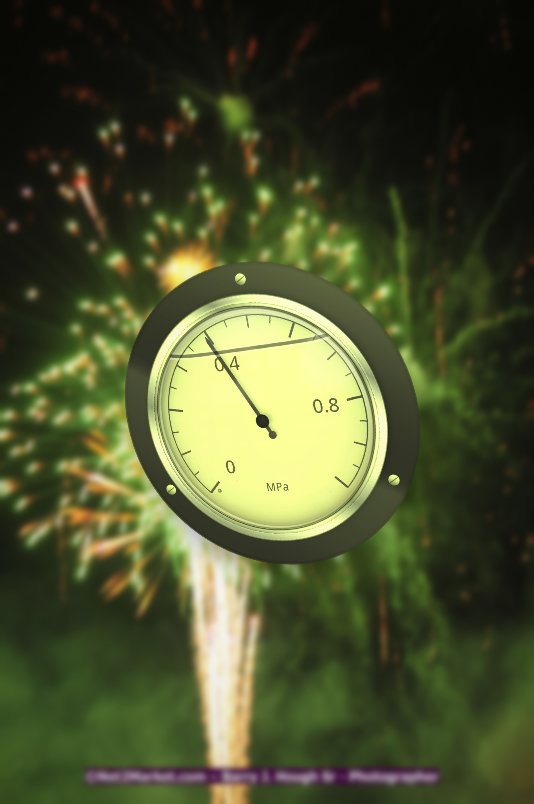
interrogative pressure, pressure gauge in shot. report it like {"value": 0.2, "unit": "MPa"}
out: {"value": 0.4, "unit": "MPa"}
